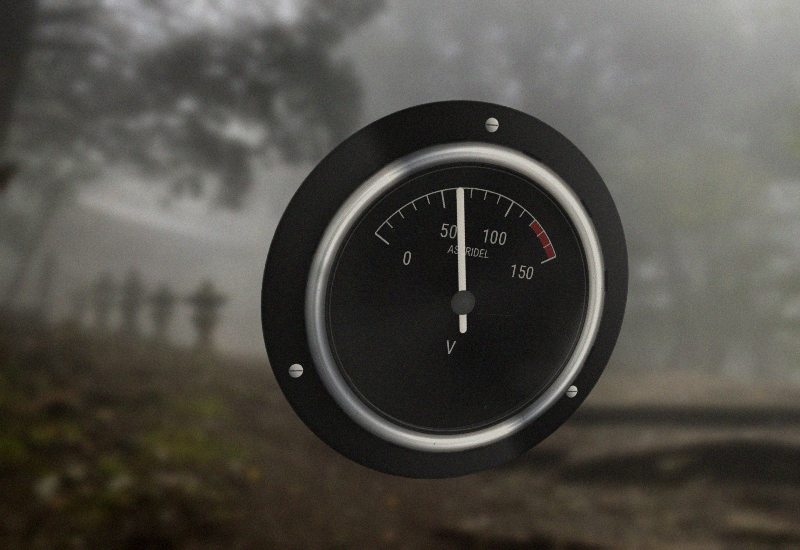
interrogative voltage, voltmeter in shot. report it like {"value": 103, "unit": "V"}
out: {"value": 60, "unit": "V"}
